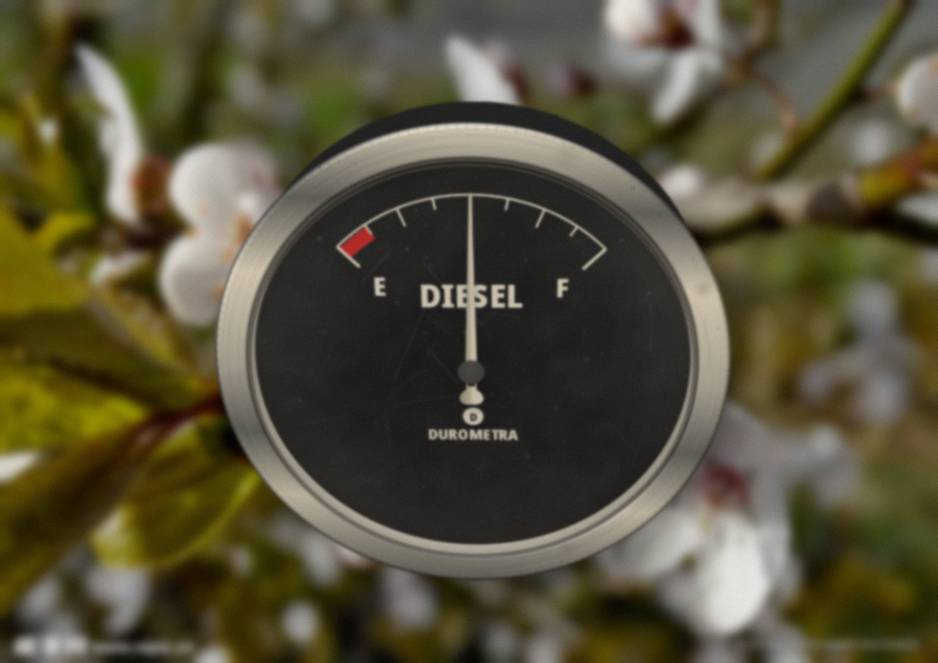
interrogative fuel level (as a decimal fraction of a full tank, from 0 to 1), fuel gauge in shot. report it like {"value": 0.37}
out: {"value": 0.5}
